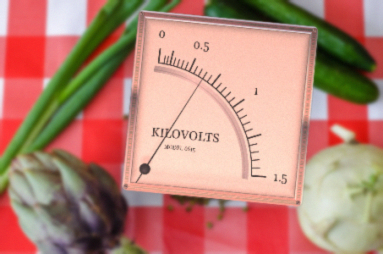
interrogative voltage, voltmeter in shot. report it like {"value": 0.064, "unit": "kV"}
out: {"value": 0.65, "unit": "kV"}
